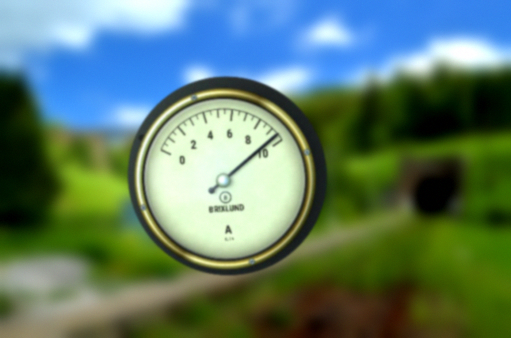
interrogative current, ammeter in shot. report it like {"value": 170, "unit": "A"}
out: {"value": 9.5, "unit": "A"}
